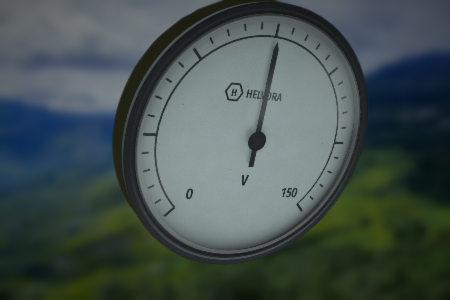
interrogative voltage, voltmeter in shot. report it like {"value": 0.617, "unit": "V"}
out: {"value": 75, "unit": "V"}
